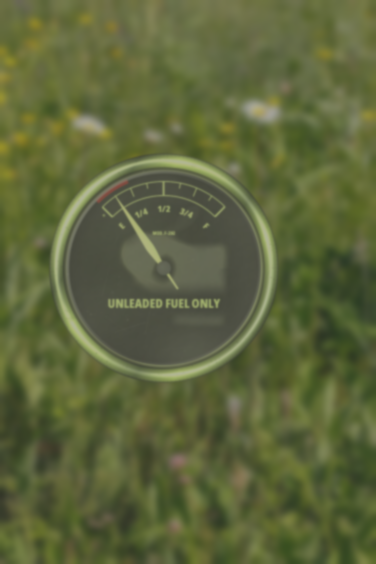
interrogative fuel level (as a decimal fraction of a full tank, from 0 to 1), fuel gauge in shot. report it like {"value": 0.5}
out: {"value": 0.125}
